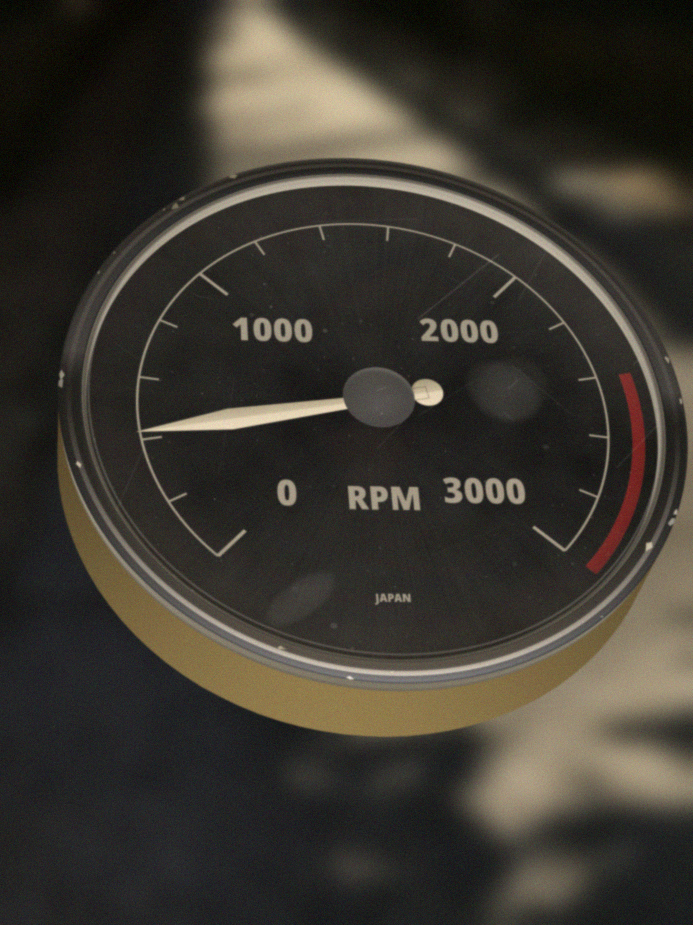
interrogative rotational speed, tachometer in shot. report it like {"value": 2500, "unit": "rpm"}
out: {"value": 400, "unit": "rpm"}
